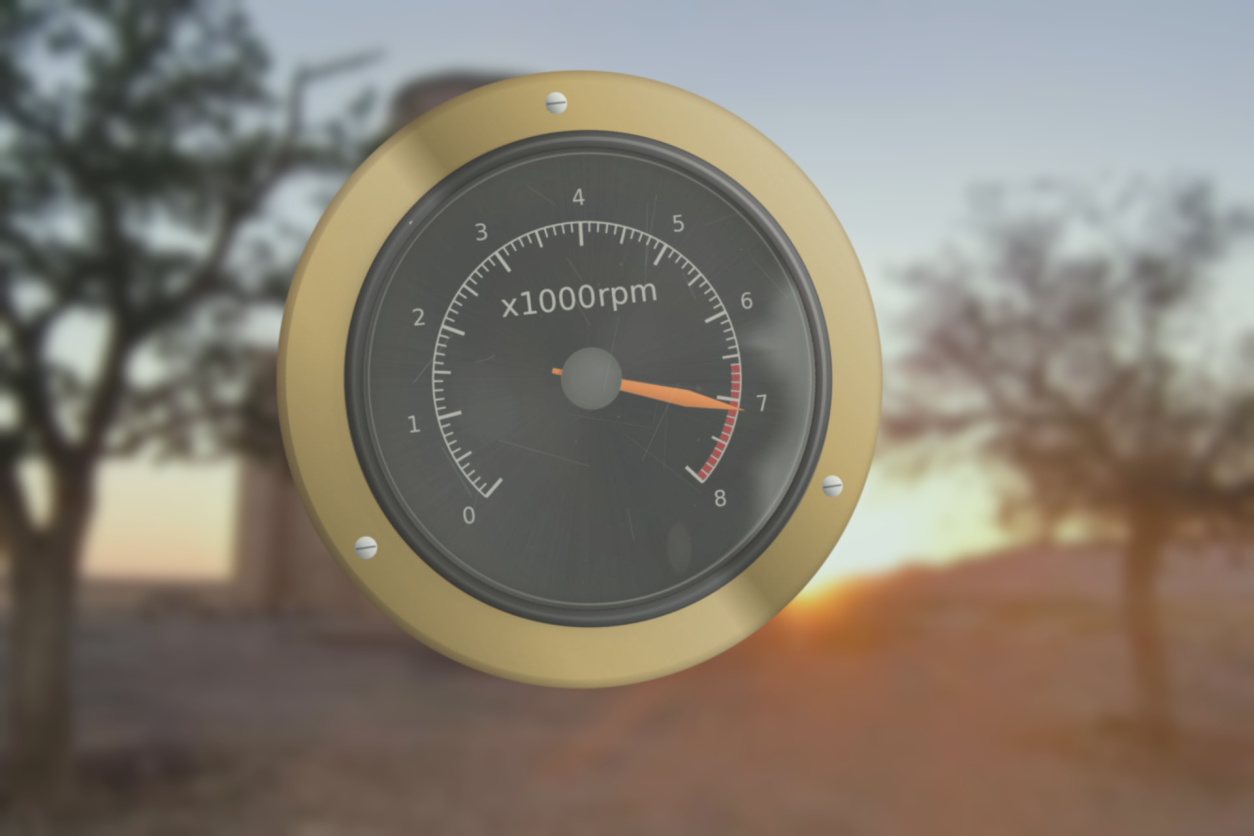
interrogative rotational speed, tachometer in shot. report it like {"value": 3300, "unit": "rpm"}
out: {"value": 7100, "unit": "rpm"}
